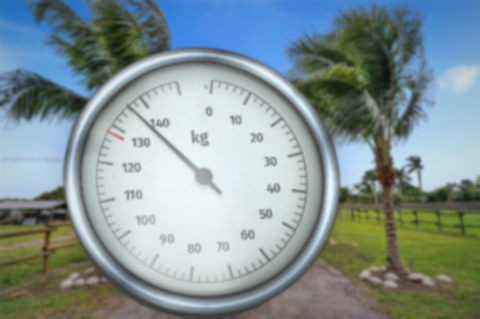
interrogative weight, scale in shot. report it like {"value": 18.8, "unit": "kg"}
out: {"value": 136, "unit": "kg"}
